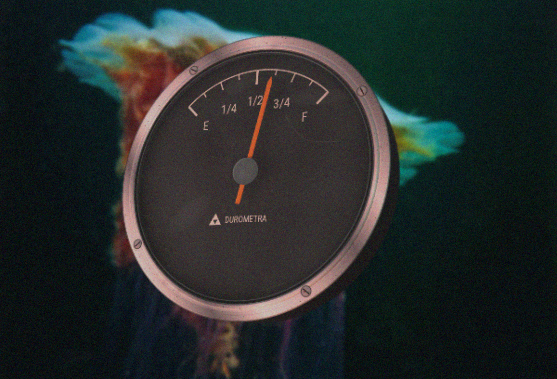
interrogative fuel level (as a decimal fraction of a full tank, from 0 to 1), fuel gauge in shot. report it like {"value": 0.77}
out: {"value": 0.625}
